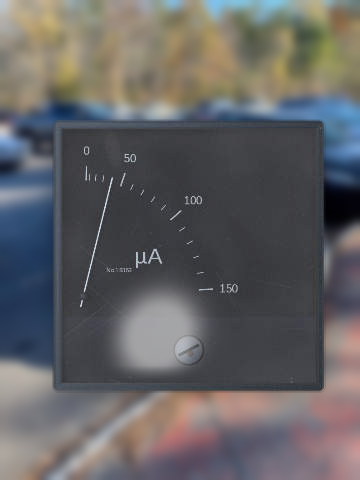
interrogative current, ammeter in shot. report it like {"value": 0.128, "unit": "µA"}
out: {"value": 40, "unit": "µA"}
